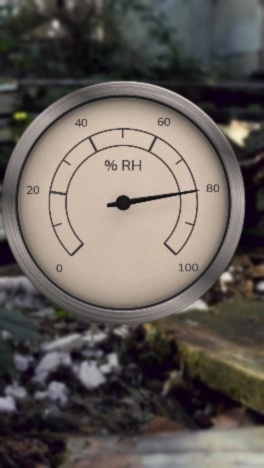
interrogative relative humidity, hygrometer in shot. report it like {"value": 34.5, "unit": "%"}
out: {"value": 80, "unit": "%"}
